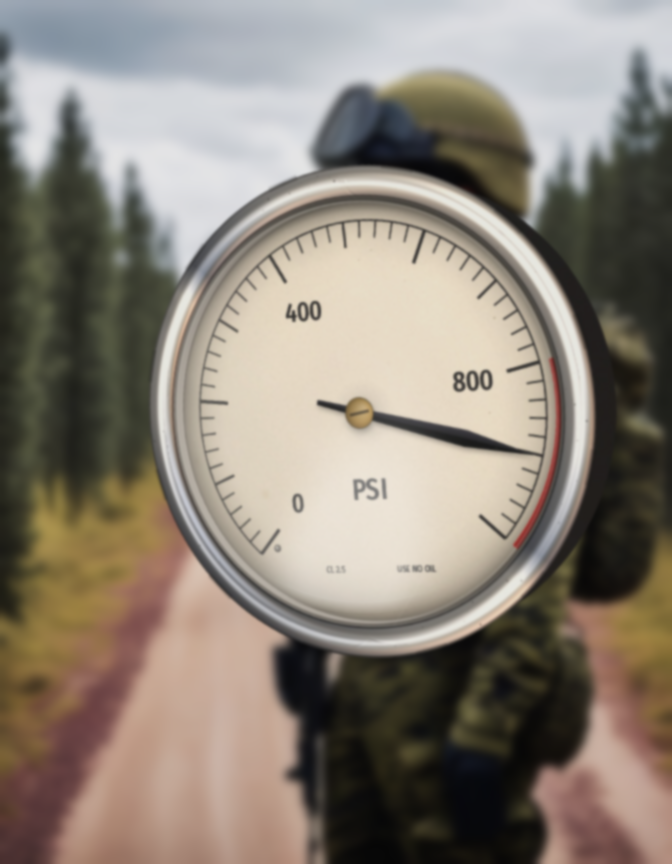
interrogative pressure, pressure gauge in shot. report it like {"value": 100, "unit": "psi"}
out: {"value": 900, "unit": "psi"}
